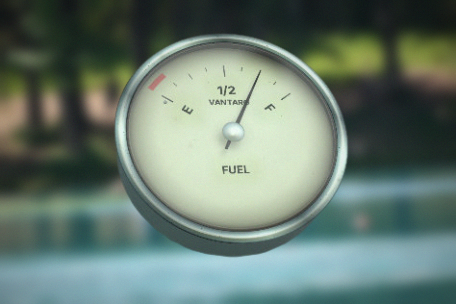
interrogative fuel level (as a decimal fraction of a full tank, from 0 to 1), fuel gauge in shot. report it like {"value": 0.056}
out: {"value": 0.75}
